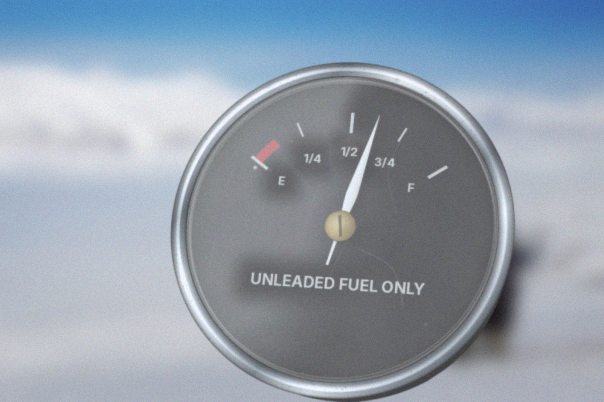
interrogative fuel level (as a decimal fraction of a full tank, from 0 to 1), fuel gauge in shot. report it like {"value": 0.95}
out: {"value": 0.625}
